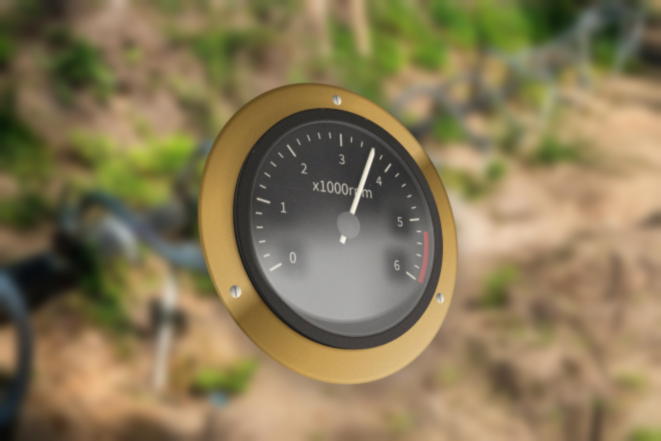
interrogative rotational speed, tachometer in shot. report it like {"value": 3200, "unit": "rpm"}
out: {"value": 3600, "unit": "rpm"}
